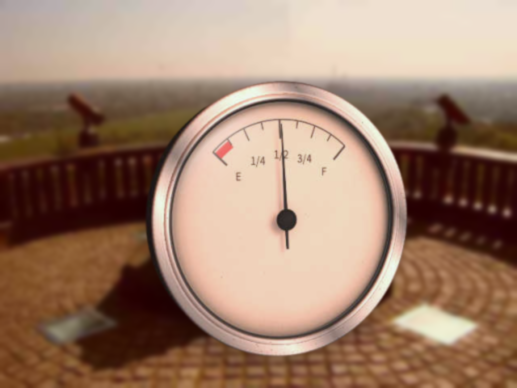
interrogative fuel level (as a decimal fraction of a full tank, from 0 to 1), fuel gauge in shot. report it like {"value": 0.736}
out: {"value": 0.5}
